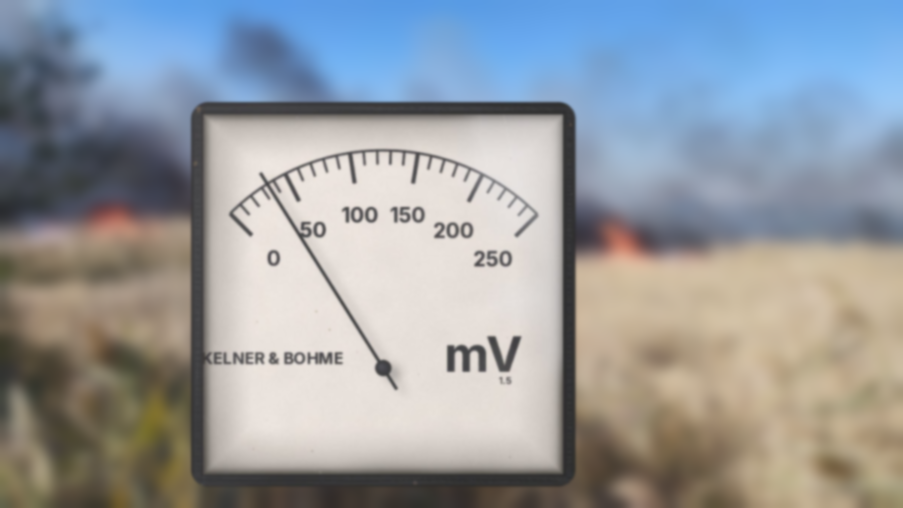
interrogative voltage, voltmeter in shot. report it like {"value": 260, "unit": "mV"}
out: {"value": 35, "unit": "mV"}
